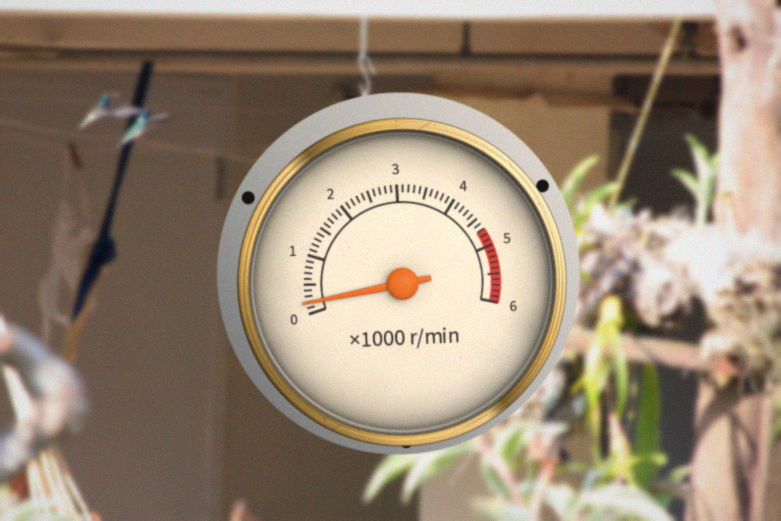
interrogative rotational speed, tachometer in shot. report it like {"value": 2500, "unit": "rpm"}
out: {"value": 200, "unit": "rpm"}
